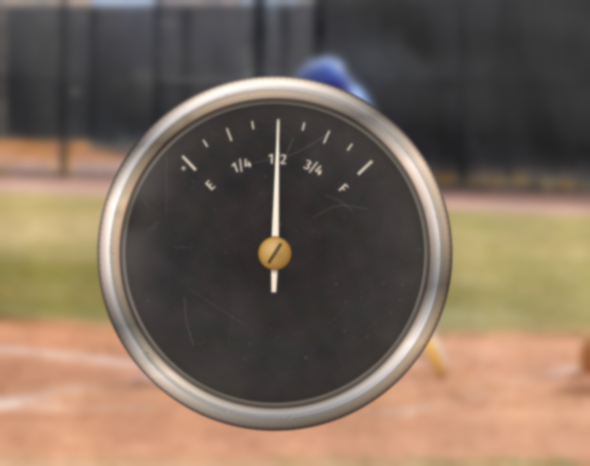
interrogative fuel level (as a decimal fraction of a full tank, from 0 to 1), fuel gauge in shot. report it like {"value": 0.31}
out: {"value": 0.5}
